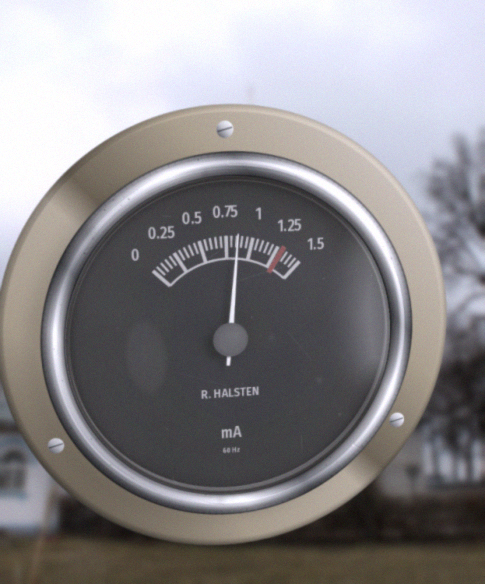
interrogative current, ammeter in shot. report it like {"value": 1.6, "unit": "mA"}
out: {"value": 0.85, "unit": "mA"}
